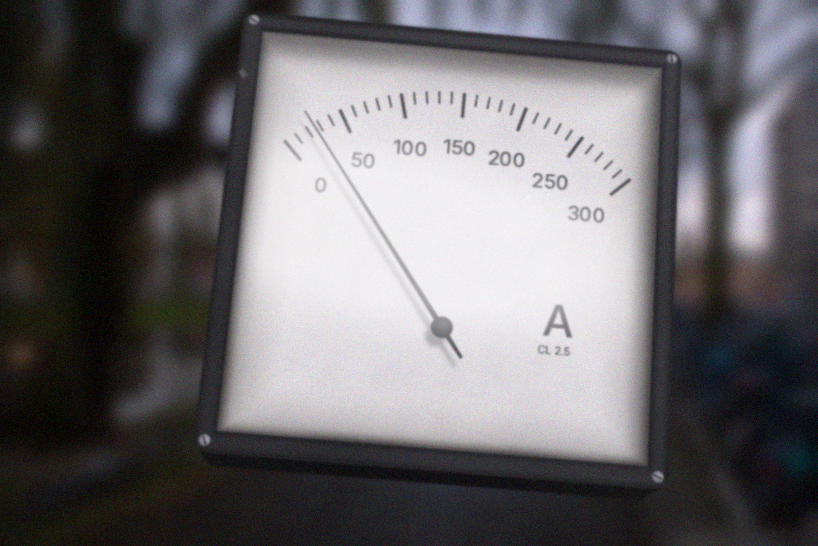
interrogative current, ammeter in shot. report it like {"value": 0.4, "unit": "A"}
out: {"value": 25, "unit": "A"}
